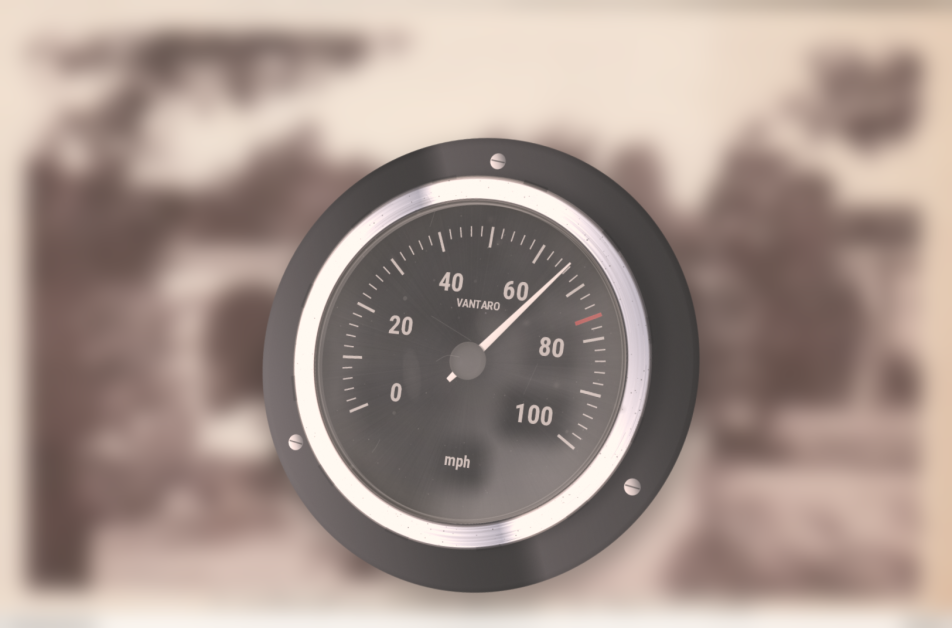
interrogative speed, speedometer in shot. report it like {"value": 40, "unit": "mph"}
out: {"value": 66, "unit": "mph"}
